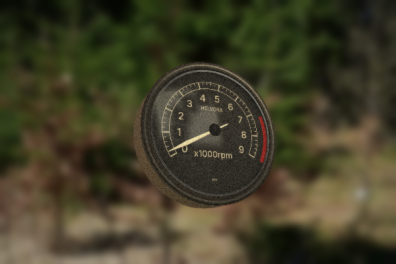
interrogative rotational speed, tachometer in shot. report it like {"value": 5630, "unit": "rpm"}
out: {"value": 200, "unit": "rpm"}
